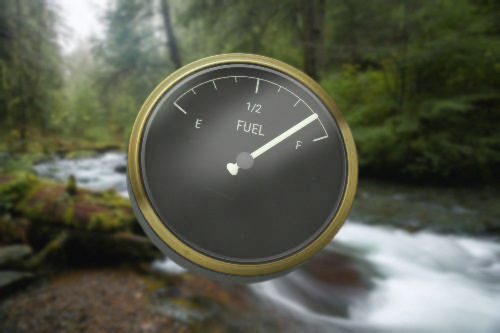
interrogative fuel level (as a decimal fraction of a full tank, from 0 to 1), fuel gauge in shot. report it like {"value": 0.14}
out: {"value": 0.875}
